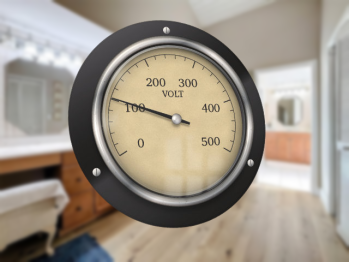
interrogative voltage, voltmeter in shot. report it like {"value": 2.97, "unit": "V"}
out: {"value": 100, "unit": "V"}
